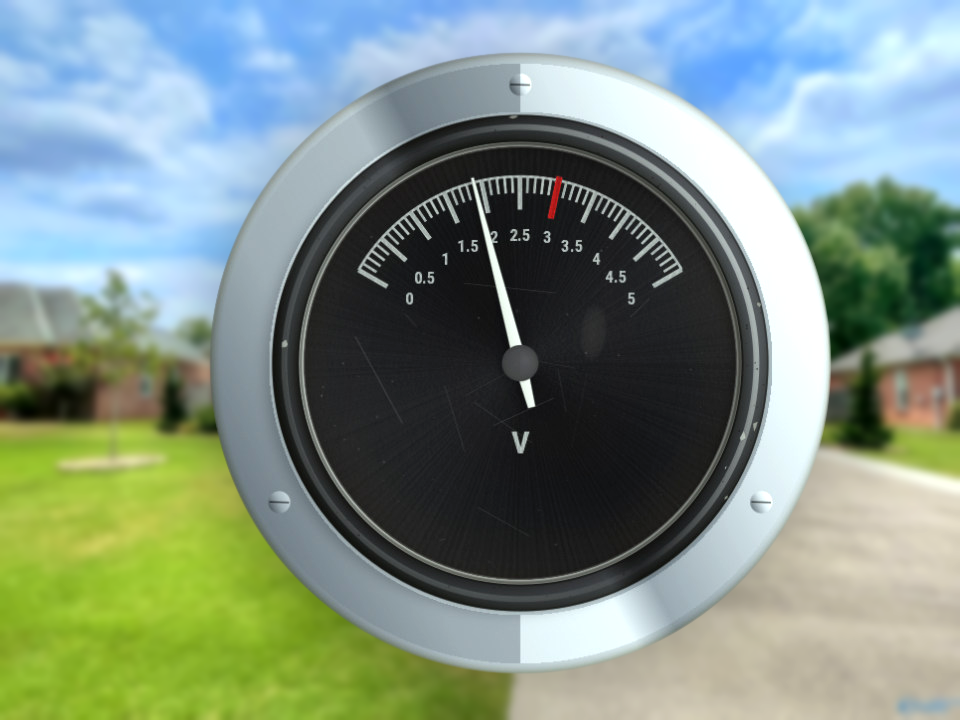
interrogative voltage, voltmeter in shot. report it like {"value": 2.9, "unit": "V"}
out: {"value": 1.9, "unit": "V"}
